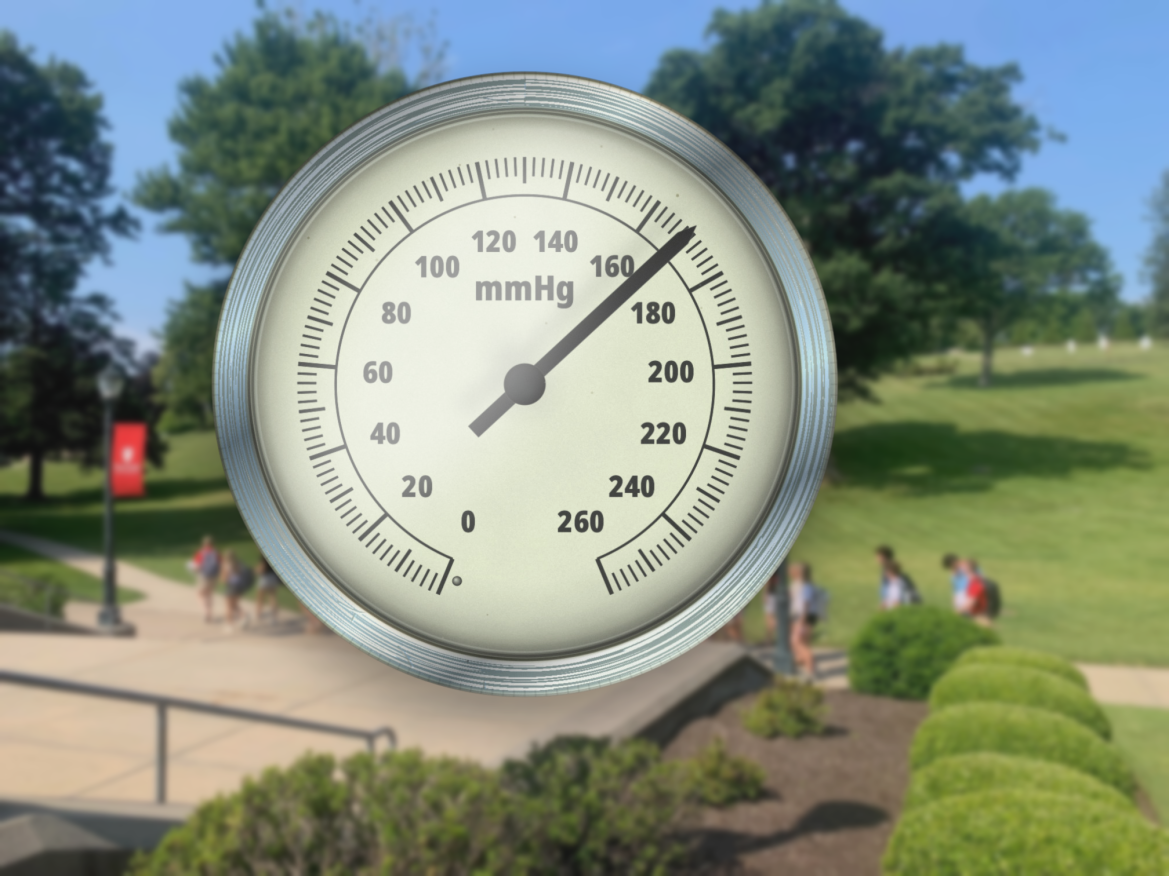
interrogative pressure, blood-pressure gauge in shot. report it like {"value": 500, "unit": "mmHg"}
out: {"value": 169, "unit": "mmHg"}
